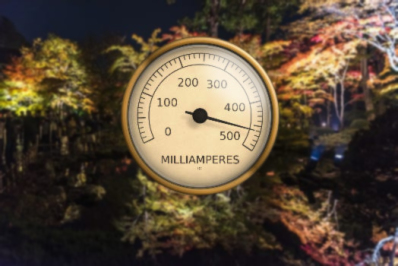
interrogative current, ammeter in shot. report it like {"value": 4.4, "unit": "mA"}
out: {"value": 460, "unit": "mA"}
